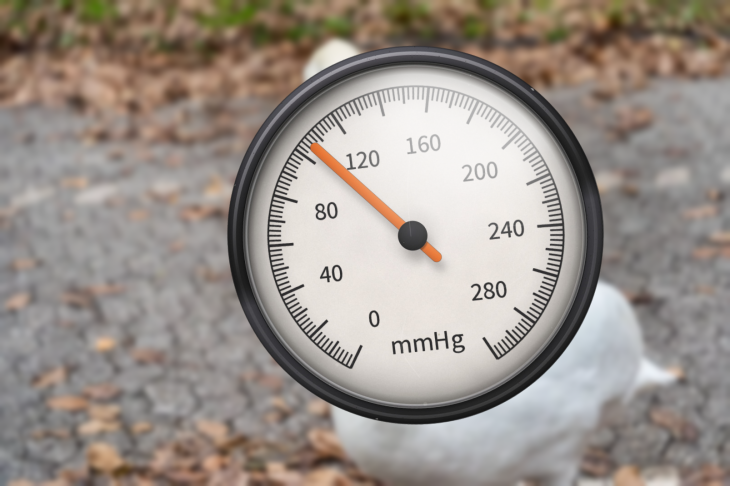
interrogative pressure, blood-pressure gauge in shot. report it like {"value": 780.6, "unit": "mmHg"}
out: {"value": 106, "unit": "mmHg"}
